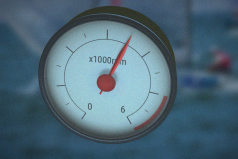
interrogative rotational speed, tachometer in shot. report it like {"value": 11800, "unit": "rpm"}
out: {"value": 3500, "unit": "rpm"}
